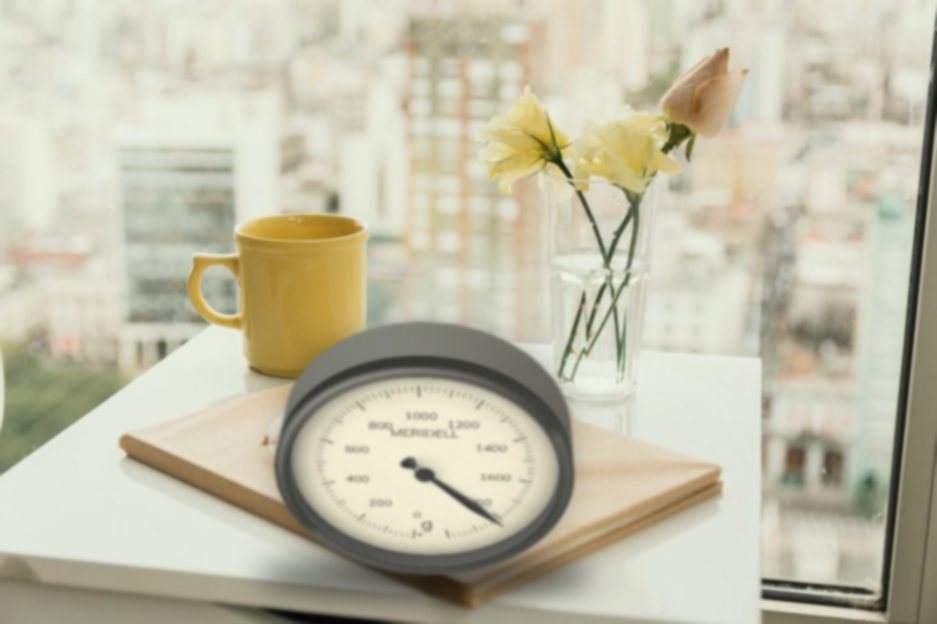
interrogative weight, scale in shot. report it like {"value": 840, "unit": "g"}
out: {"value": 1800, "unit": "g"}
